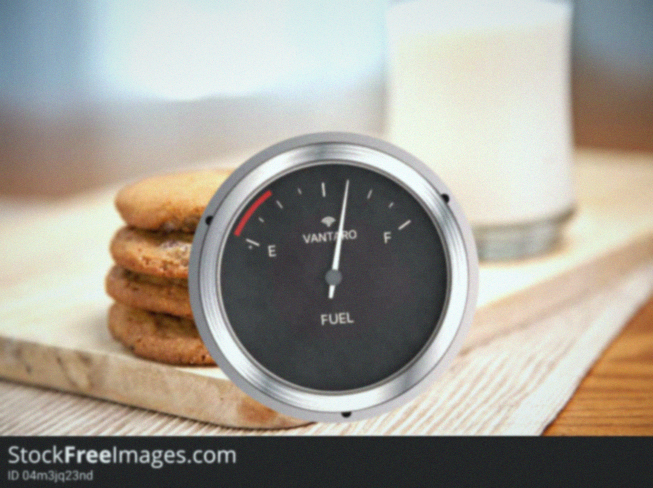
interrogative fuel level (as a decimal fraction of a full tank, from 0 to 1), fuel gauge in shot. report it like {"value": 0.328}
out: {"value": 0.625}
